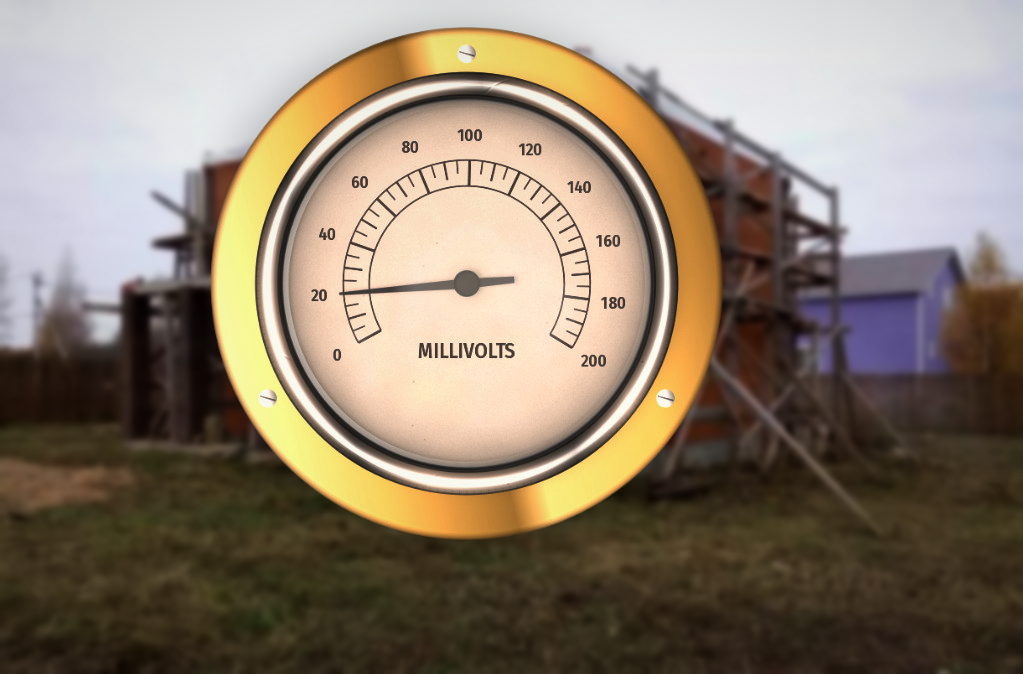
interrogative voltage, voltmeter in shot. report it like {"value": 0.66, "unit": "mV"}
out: {"value": 20, "unit": "mV"}
